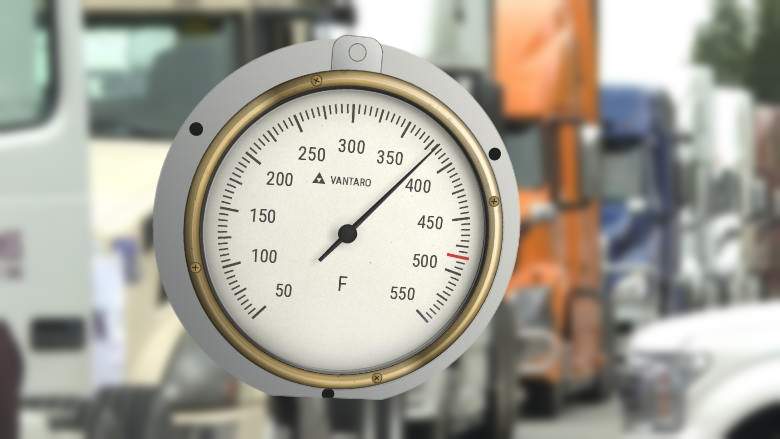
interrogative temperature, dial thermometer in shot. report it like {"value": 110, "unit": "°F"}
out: {"value": 380, "unit": "°F"}
